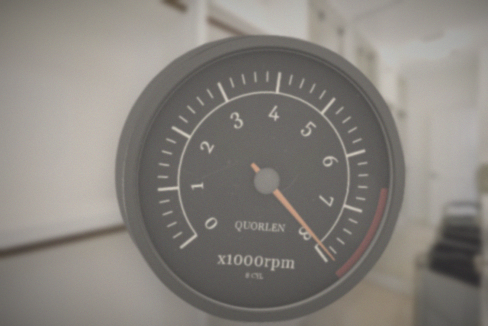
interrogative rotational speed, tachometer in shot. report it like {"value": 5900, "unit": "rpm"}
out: {"value": 7900, "unit": "rpm"}
